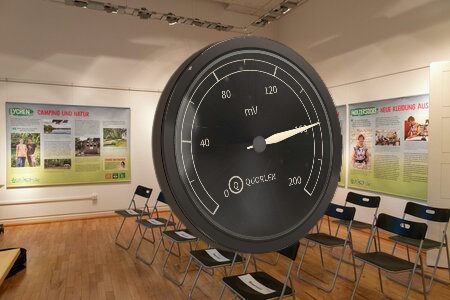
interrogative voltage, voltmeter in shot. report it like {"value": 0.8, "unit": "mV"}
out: {"value": 160, "unit": "mV"}
